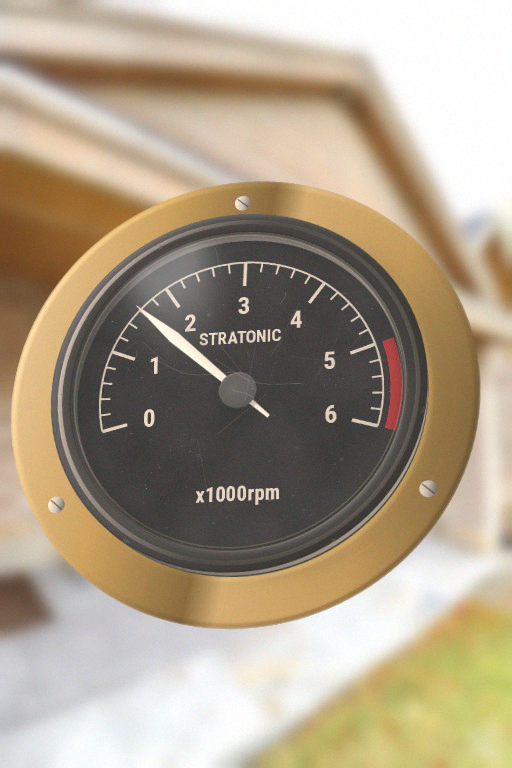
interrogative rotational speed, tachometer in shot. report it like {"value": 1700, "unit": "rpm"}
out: {"value": 1600, "unit": "rpm"}
